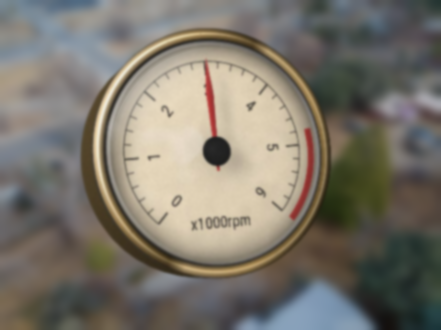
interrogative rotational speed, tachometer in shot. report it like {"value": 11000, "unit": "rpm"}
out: {"value": 3000, "unit": "rpm"}
